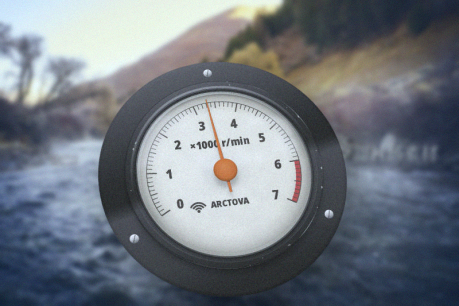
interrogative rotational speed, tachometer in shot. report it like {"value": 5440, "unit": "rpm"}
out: {"value": 3300, "unit": "rpm"}
